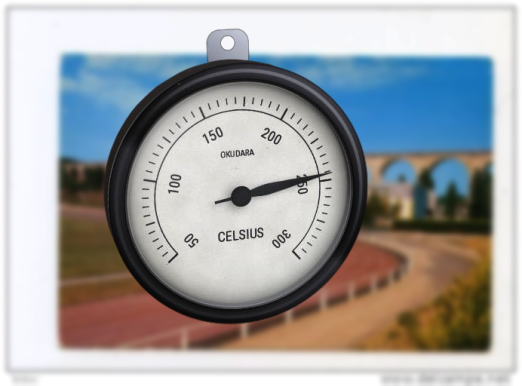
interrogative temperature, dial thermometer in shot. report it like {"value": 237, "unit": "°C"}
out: {"value": 245, "unit": "°C"}
